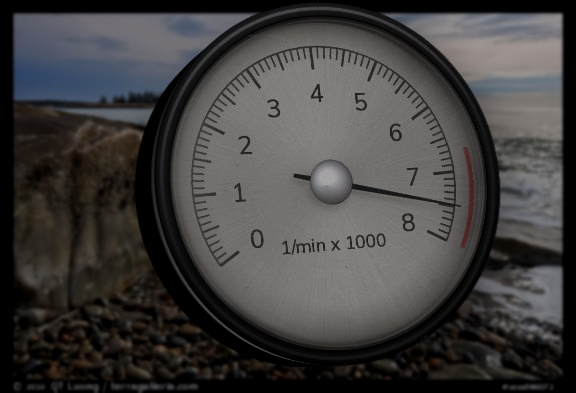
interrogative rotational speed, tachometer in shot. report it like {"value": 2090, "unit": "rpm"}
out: {"value": 7500, "unit": "rpm"}
